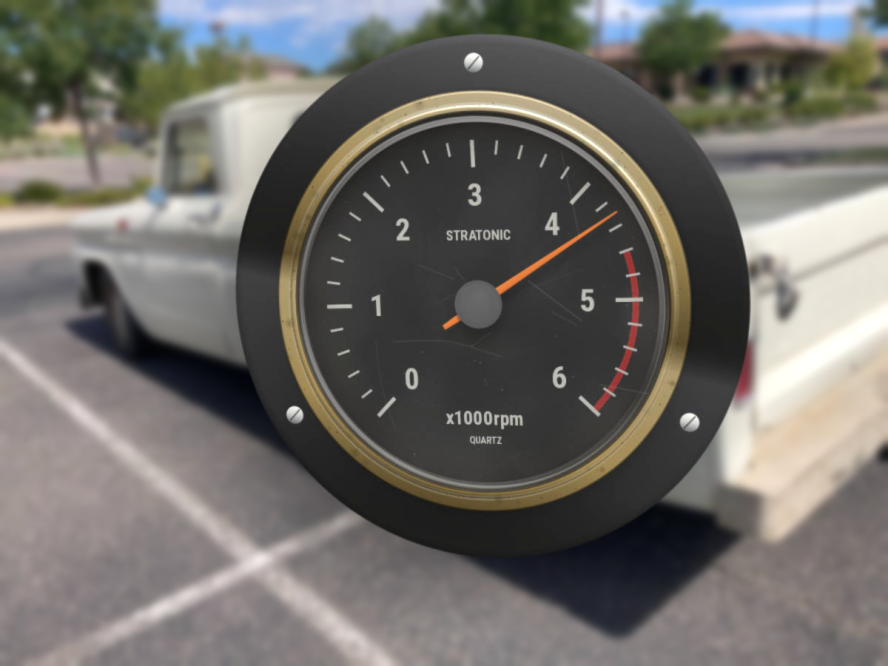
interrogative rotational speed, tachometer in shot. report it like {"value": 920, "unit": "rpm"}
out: {"value": 4300, "unit": "rpm"}
